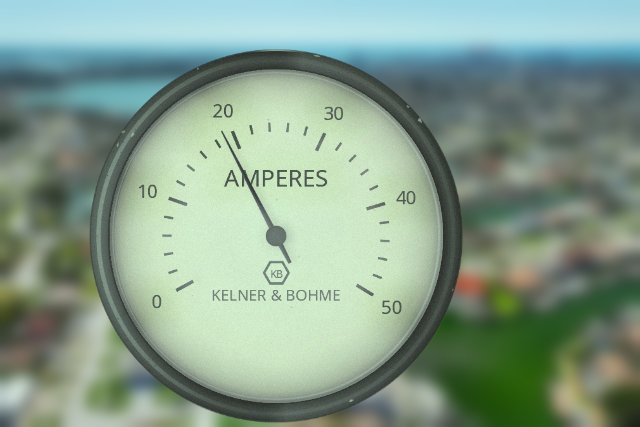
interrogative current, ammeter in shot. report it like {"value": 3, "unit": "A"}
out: {"value": 19, "unit": "A"}
